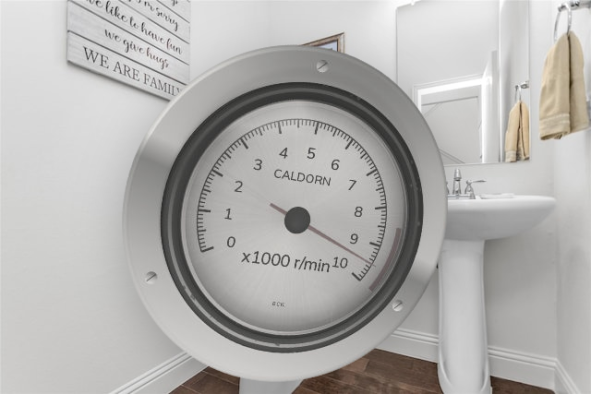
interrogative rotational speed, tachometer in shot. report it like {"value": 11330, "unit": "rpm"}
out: {"value": 9500, "unit": "rpm"}
